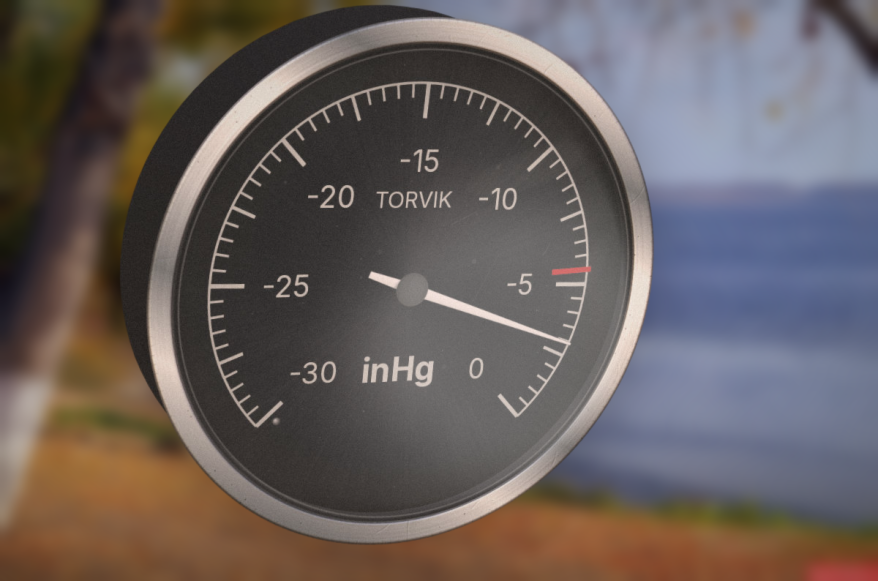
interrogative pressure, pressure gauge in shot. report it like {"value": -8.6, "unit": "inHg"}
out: {"value": -3, "unit": "inHg"}
